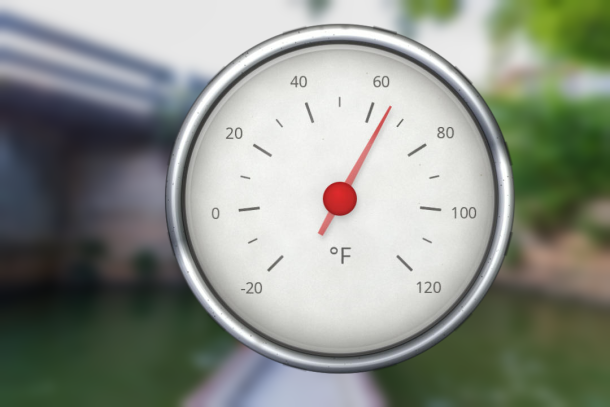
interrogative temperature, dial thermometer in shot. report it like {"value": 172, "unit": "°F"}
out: {"value": 65, "unit": "°F"}
